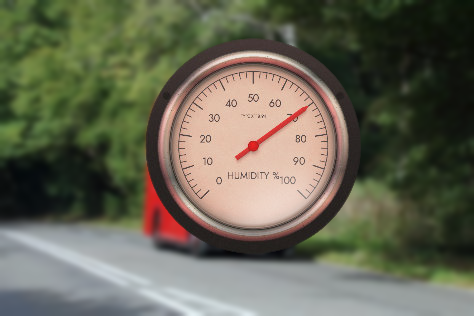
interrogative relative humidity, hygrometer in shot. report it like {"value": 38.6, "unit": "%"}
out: {"value": 70, "unit": "%"}
